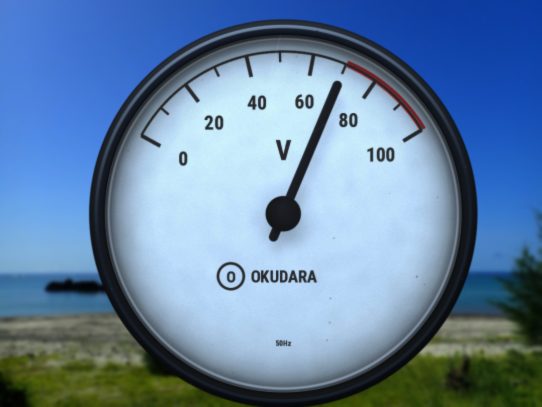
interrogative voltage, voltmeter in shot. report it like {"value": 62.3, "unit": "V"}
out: {"value": 70, "unit": "V"}
